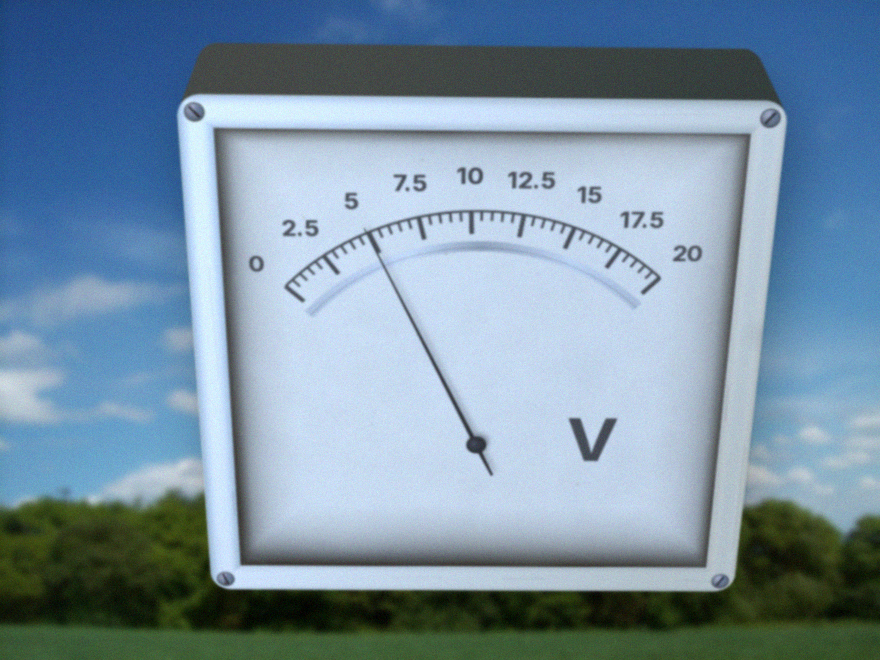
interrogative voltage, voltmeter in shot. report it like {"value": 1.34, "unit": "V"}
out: {"value": 5, "unit": "V"}
